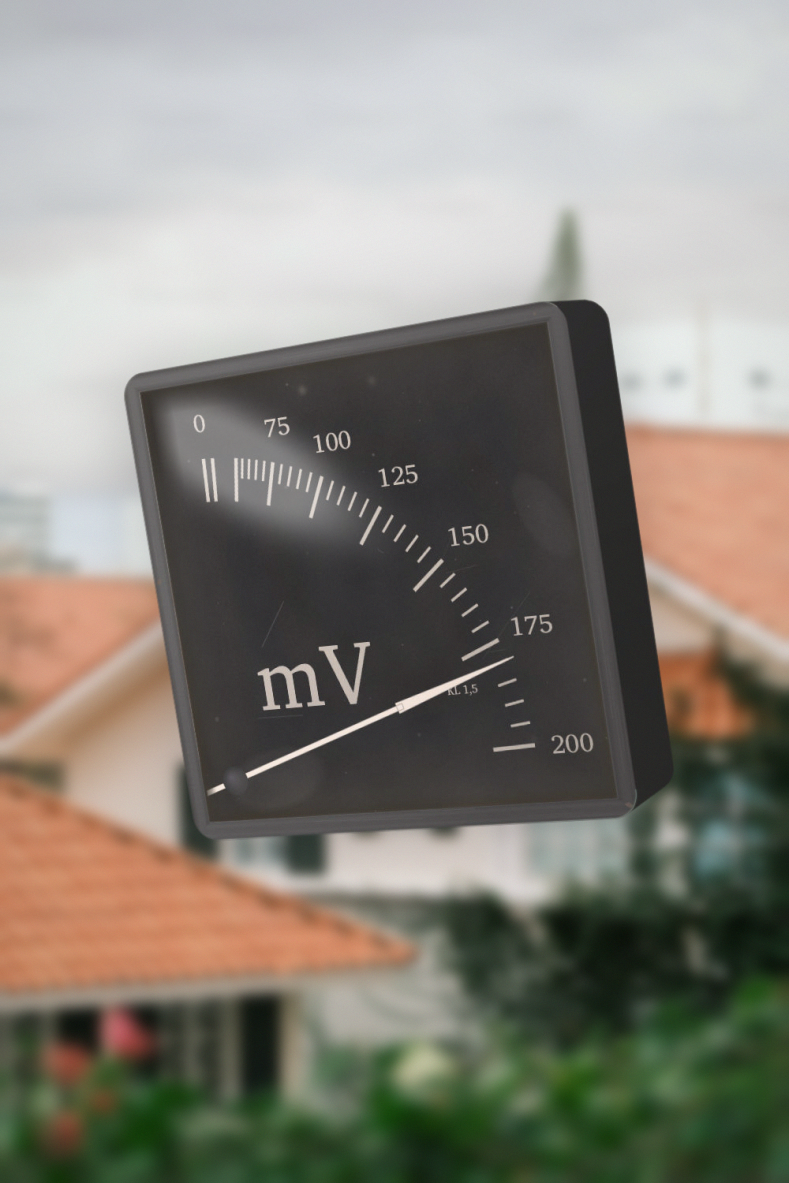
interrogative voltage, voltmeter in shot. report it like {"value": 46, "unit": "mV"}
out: {"value": 180, "unit": "mV"}
